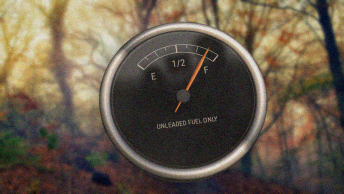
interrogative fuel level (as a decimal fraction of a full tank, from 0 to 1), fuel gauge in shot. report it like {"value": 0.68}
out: {"value": 0.875}
